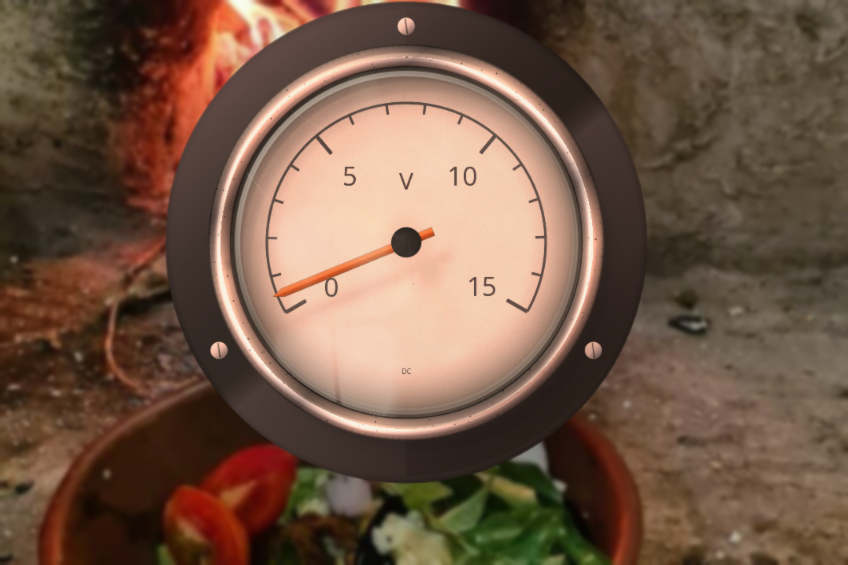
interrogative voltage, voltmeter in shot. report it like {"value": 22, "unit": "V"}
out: {"value": 0.5, "unit": "V"}
